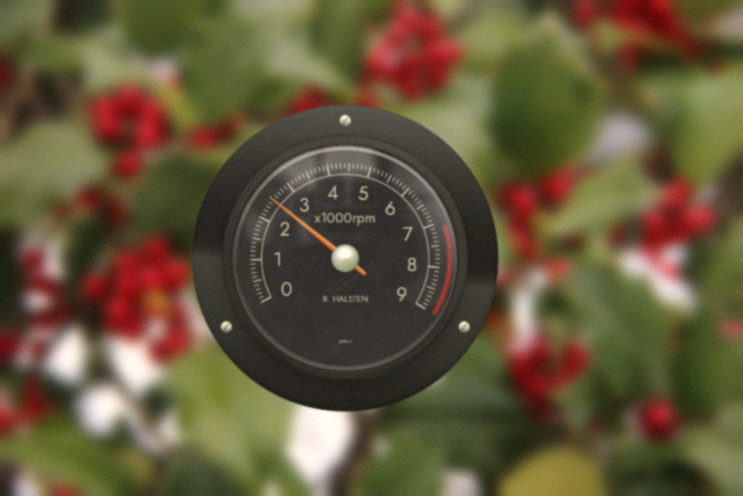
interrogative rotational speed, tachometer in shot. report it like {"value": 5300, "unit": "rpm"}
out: {"value": 2500, "unit": "rpm"}
